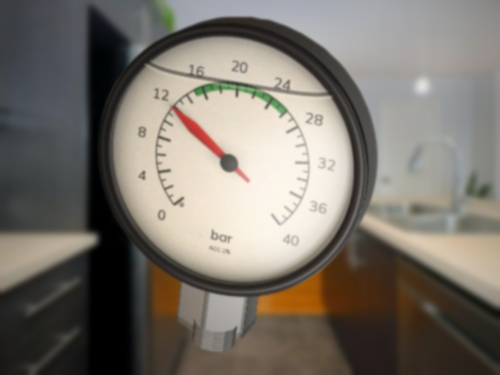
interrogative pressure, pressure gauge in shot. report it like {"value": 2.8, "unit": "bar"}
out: {"value": 12, "unit": "bar"}
